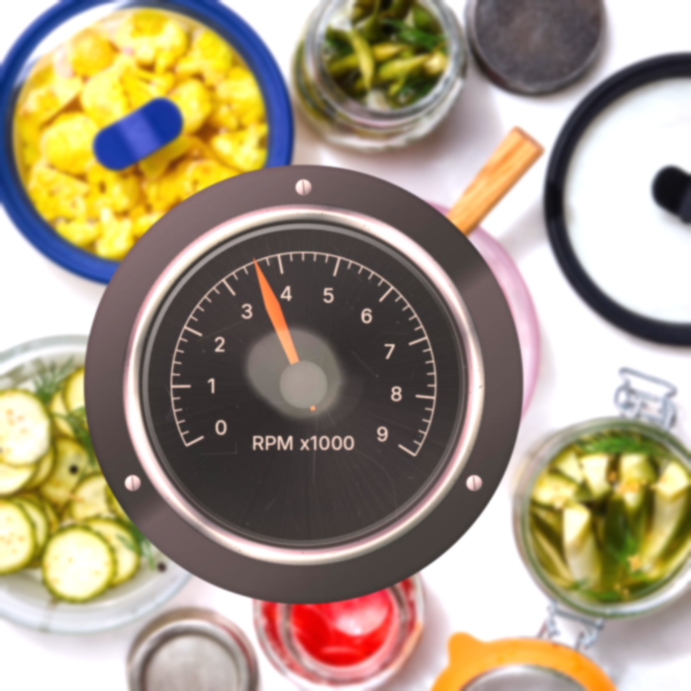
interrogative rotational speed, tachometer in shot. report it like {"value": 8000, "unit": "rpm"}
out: {"value": 3600, "unit": "rpm"}
